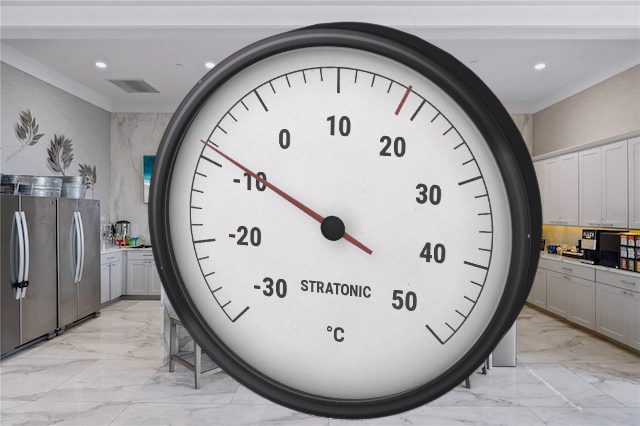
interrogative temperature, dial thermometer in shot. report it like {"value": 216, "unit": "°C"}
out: {"value": -8, "unit": "°C"}
